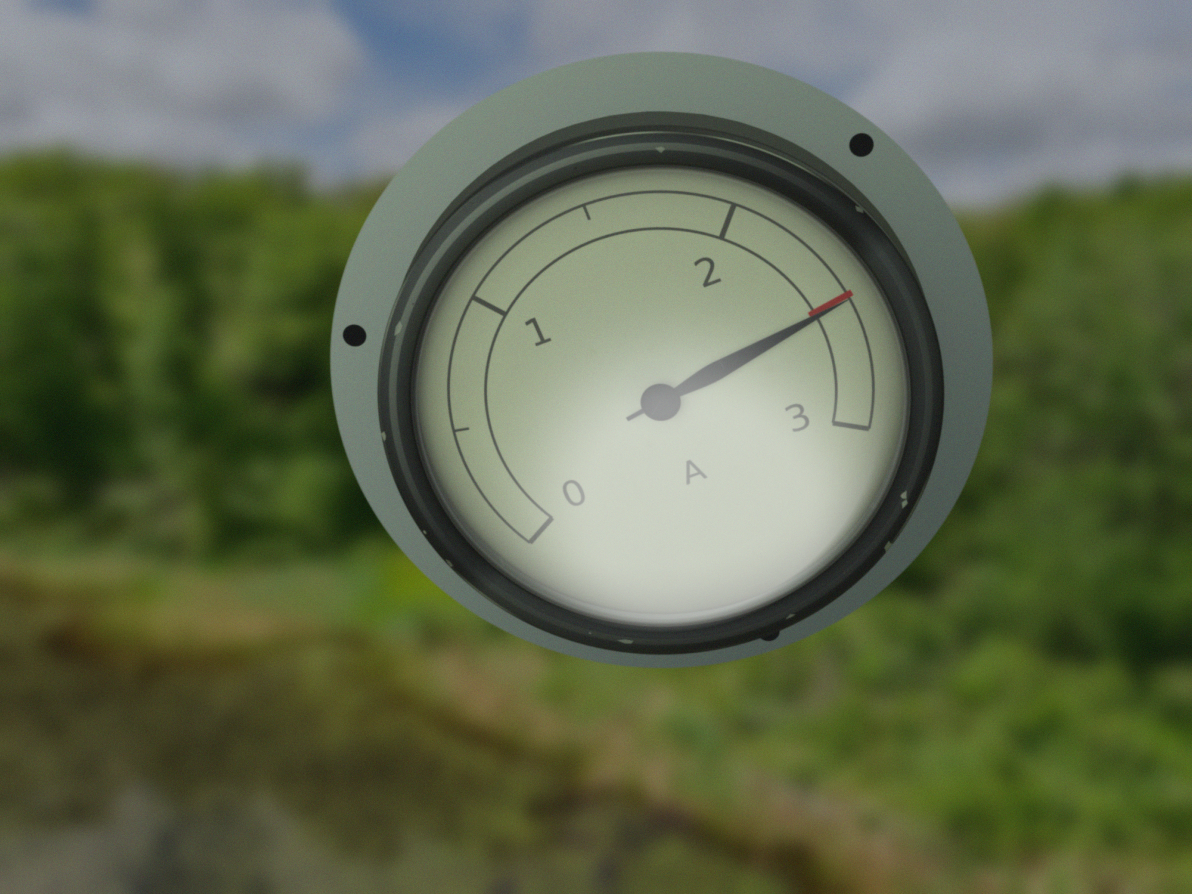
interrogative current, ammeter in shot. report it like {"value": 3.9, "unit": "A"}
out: {"value": 2.5, "unit": "A"}
